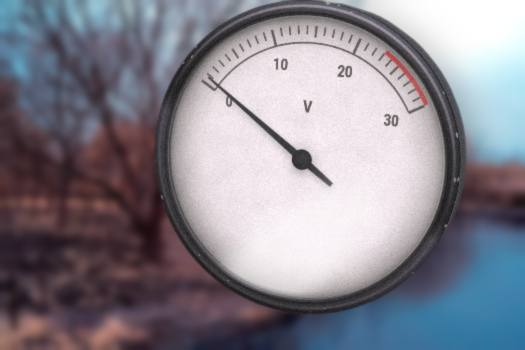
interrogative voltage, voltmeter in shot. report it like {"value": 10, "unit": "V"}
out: {"value": 1, "unit": "V"}
